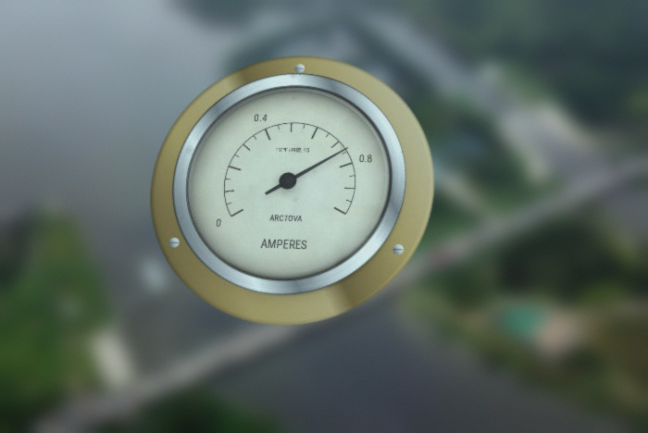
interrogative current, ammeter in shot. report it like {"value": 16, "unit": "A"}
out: {"value": 0.75, "unit": "A"}
